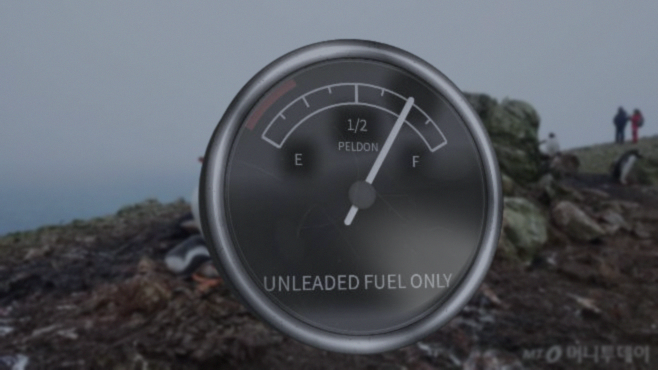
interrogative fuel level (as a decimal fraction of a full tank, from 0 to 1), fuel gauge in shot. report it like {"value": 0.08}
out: {"value": 0.75}
